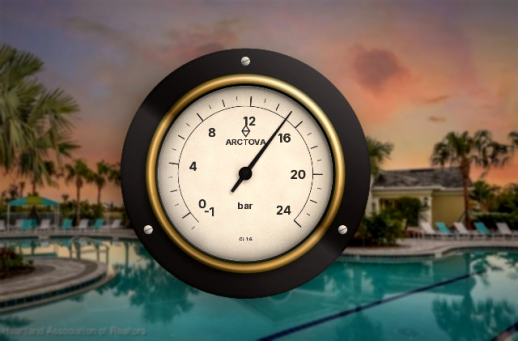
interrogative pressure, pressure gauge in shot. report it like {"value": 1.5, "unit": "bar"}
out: {"value": 15, "unit": "bar"}
